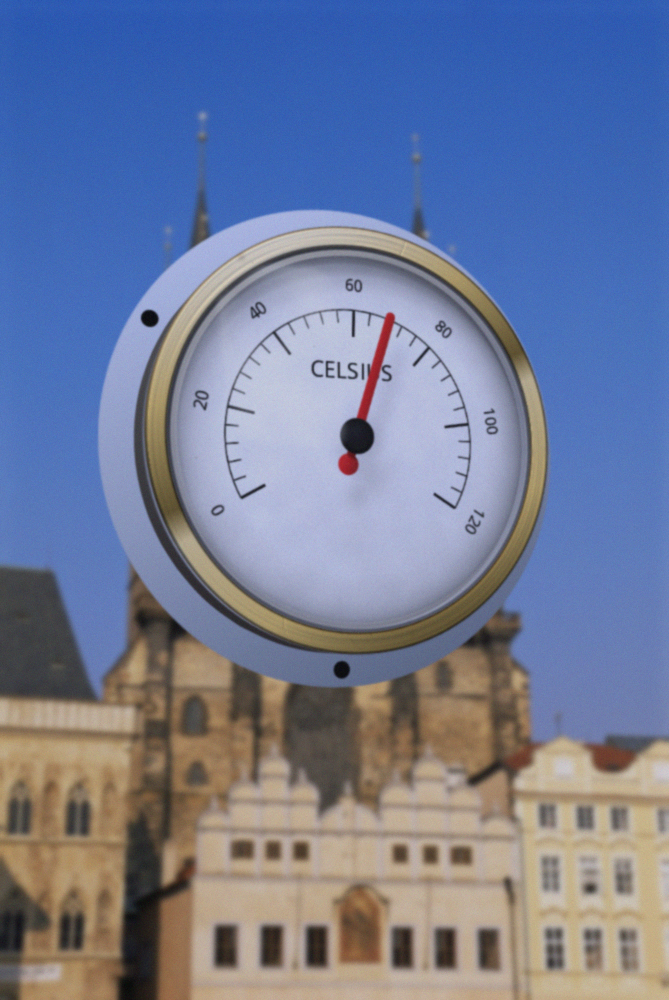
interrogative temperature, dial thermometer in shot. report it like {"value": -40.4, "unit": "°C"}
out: {"value": 68, "unit": "°C"}
